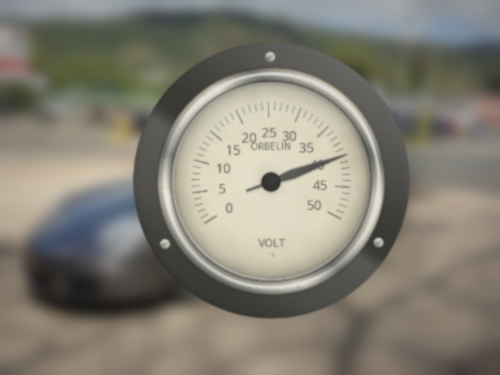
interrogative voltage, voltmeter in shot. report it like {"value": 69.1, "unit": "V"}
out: {"value": 40, "unit": "V"}
